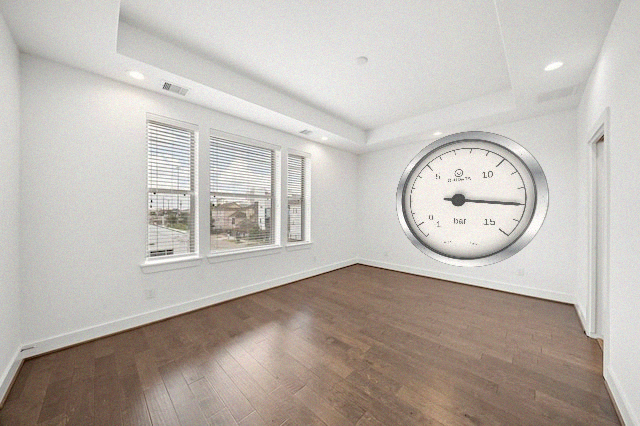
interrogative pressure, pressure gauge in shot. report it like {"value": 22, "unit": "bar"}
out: {"value": 13, "unit": "bar"}
